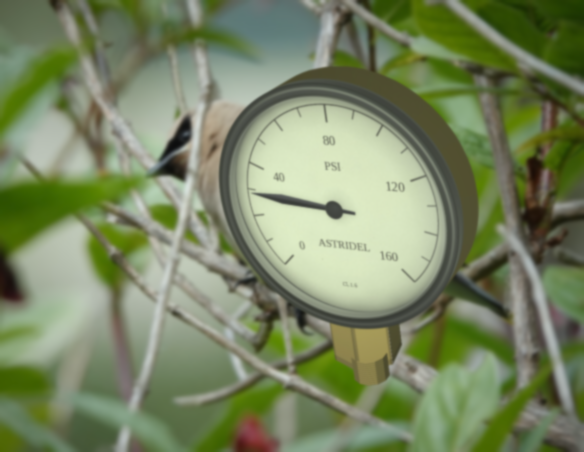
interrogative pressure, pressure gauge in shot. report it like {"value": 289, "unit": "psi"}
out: {"value": 30, "unit": "psi"}
